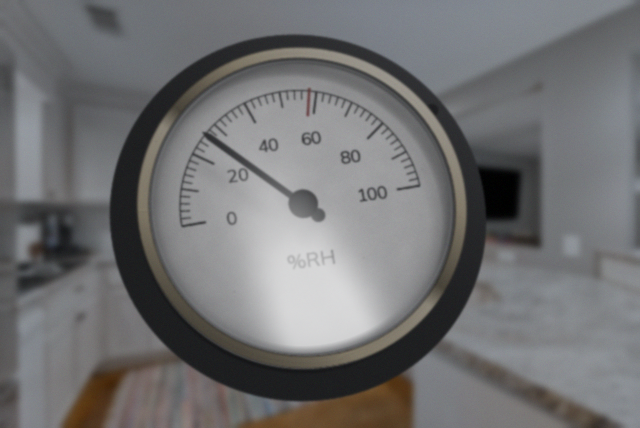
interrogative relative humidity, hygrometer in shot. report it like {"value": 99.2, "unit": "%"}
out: {"value": 26, "unit": "%"}
